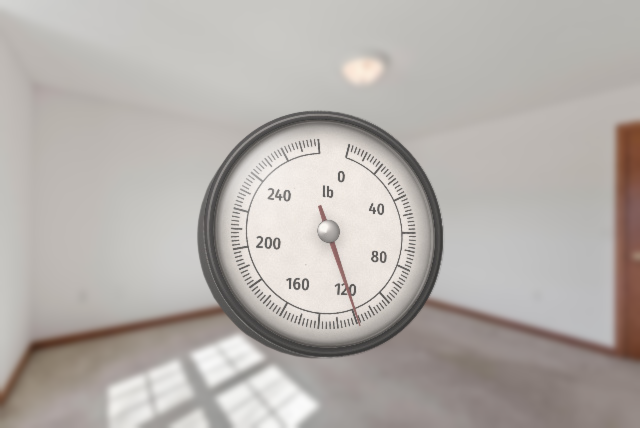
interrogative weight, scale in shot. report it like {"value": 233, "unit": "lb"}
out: {"value": 120, "unit": "lb"}
